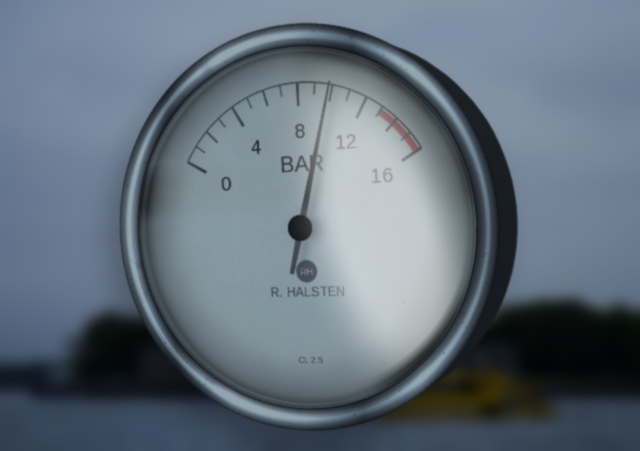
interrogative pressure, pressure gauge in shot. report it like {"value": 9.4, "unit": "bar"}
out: {"value": 10, "unit": "bar"}
